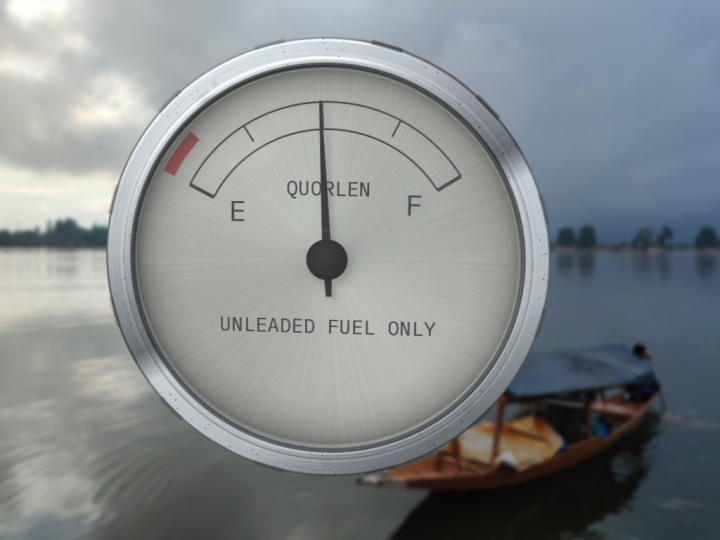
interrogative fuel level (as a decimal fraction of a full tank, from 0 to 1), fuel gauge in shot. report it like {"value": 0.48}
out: {"value": 0.5}
